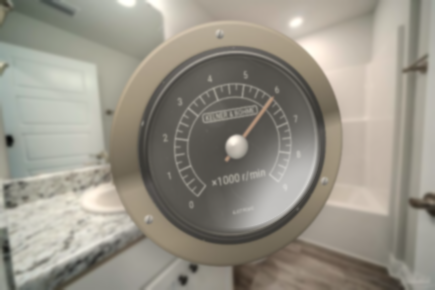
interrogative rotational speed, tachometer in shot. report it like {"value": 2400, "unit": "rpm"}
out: {"value": 6000, "unit": "rpm"}
